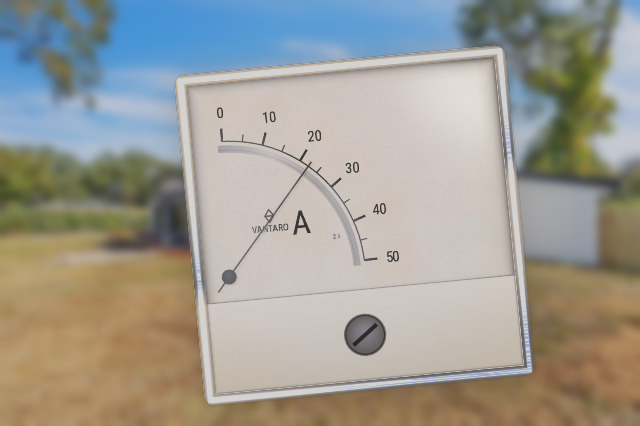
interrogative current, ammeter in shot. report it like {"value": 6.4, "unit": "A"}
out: {"value": 22.5, "unit": "A"}
